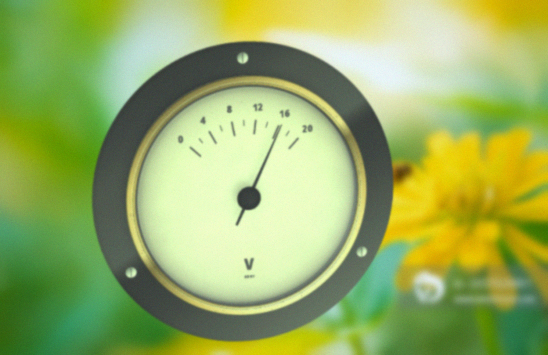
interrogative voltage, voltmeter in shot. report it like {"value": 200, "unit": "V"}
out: {"value": 16, "unit": "V"}
